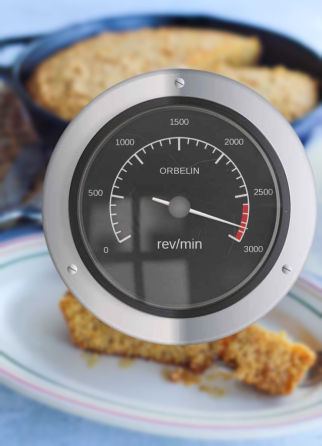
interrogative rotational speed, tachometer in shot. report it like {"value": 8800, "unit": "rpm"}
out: {"value": 2850, "unit": "rpm"}
